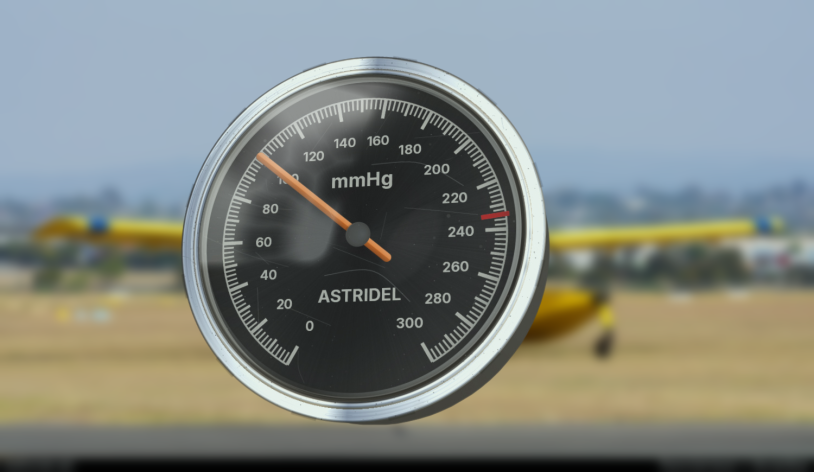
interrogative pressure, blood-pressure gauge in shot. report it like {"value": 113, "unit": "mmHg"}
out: {"value": 100, "unit": "mmHg"}
